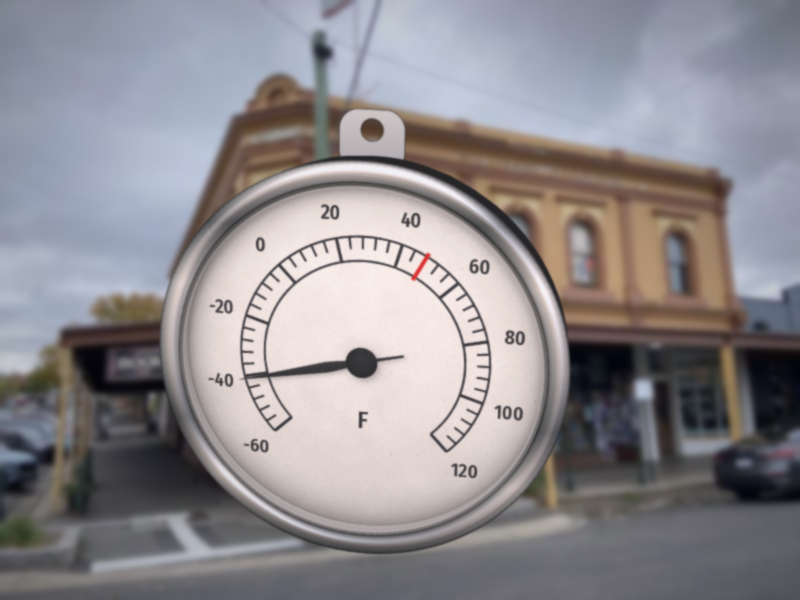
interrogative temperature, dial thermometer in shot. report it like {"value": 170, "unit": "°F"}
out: {"value": -40, "unit": "°F"}
